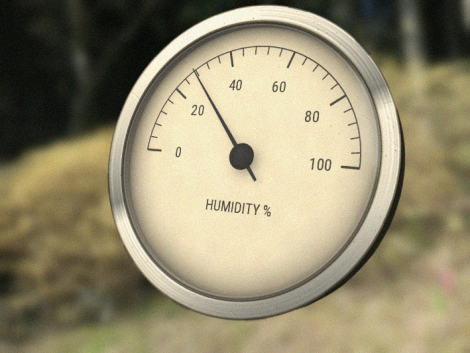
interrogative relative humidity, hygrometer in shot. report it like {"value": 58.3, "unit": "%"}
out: {"value": 28, "unit": "%"}
